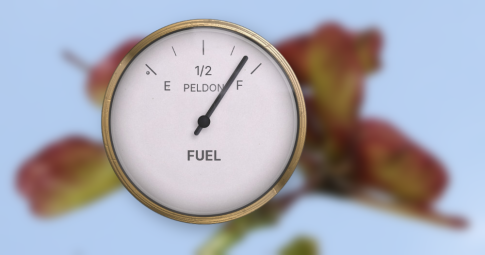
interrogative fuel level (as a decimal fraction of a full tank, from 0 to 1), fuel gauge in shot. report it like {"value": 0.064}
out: {"value": 0.875}
